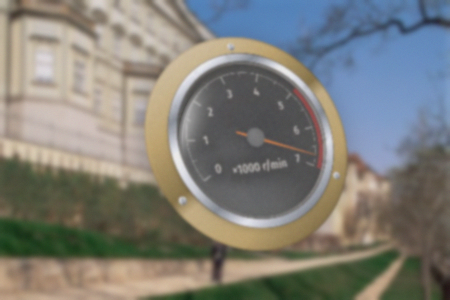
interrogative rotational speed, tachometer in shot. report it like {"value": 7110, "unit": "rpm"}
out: {"value": 6750, "unit": "rpm"}
